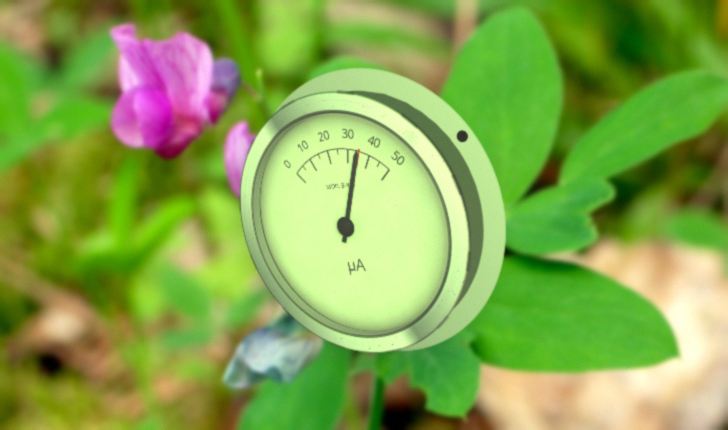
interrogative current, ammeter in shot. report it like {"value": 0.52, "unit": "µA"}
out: {"value": 35, "unit": "µA"}
